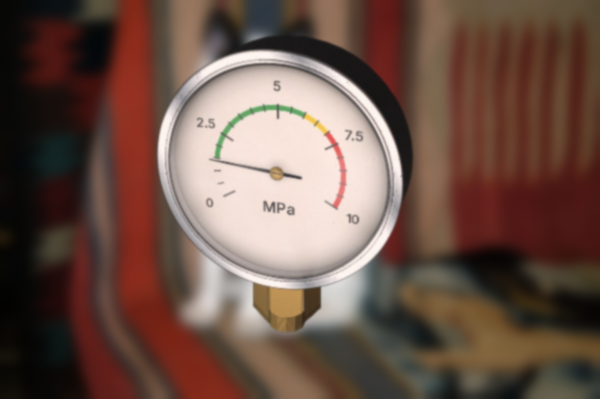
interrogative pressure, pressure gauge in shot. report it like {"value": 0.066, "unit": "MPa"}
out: {"value": 1.5, "unit": "MPa"}
